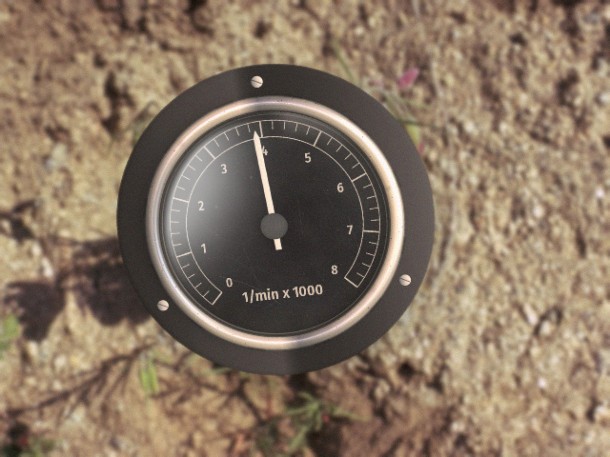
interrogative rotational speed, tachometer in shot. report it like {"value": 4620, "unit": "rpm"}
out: {"value": 3900, "unit": "rpm"}
